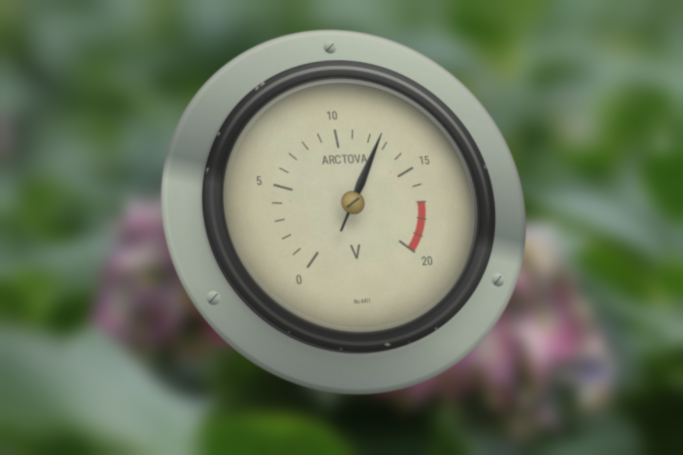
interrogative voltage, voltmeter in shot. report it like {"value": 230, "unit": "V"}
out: {"value": 12.5, "unit": "V"}
